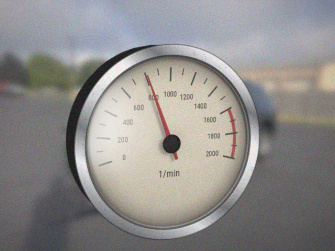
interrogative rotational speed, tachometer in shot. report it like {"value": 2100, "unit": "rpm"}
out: {"value": 800, "unit": "rpm"}
